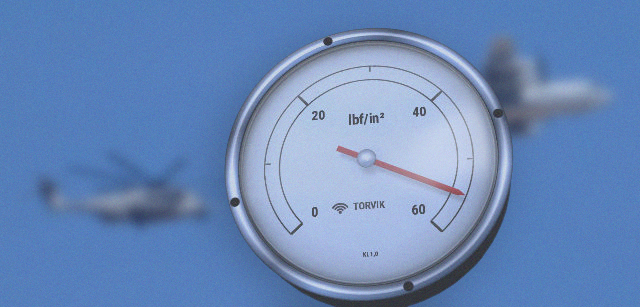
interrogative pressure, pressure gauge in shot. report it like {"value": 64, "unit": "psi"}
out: {"value": 55, "unit": "psi"}
